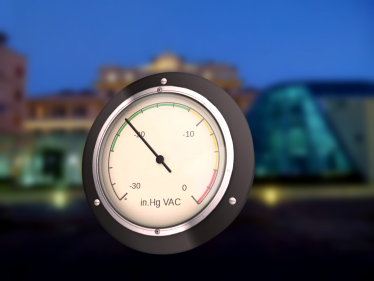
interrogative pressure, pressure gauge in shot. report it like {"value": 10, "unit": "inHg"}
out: {"value": -20, "unit": "inHg"}
